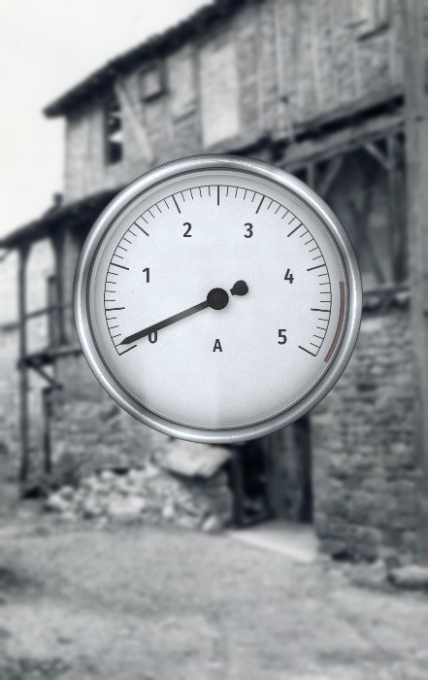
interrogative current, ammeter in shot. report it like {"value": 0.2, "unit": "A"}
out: {"value": 0.1, "unit": "A"}
